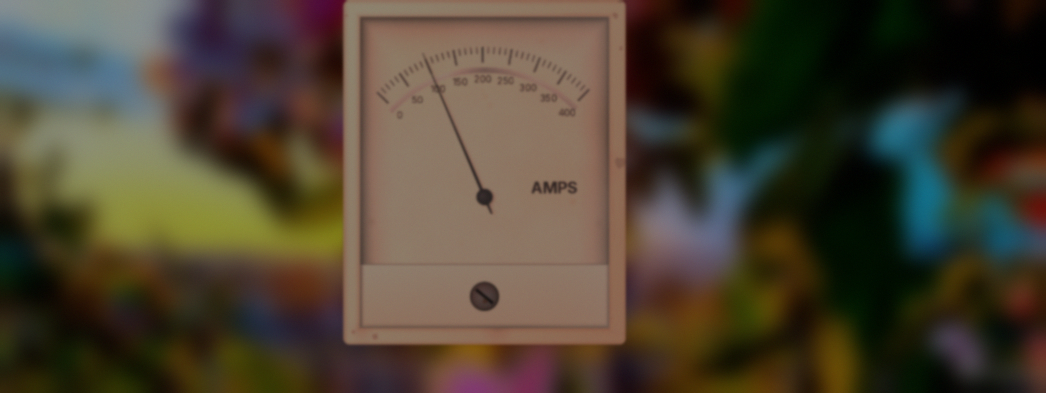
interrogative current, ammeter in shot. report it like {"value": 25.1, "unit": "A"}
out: {"value": 100, "unit": "A"}
